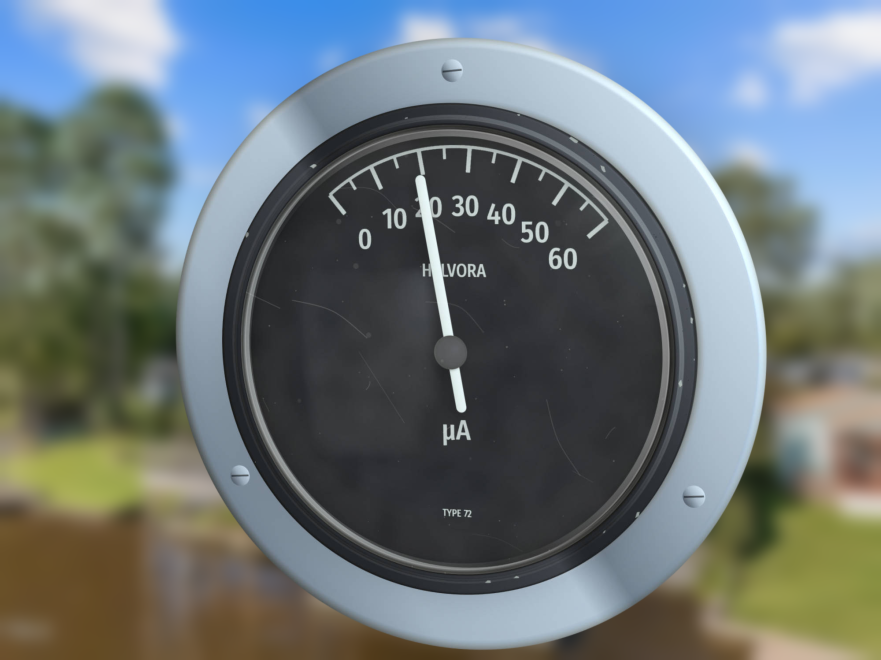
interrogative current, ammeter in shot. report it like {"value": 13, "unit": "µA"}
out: {"value": 20, "unit": "µA"}
